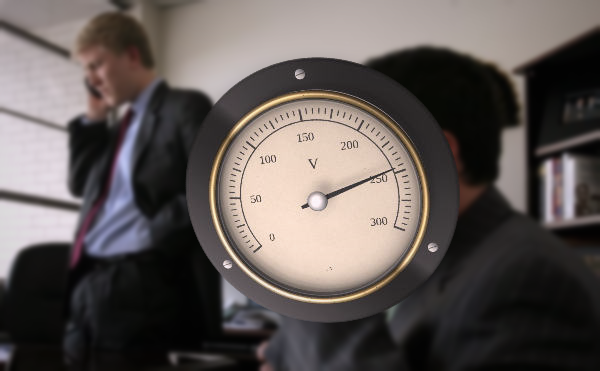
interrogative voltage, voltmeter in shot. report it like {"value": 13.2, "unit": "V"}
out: {"value": 245, "unit": "V"}
